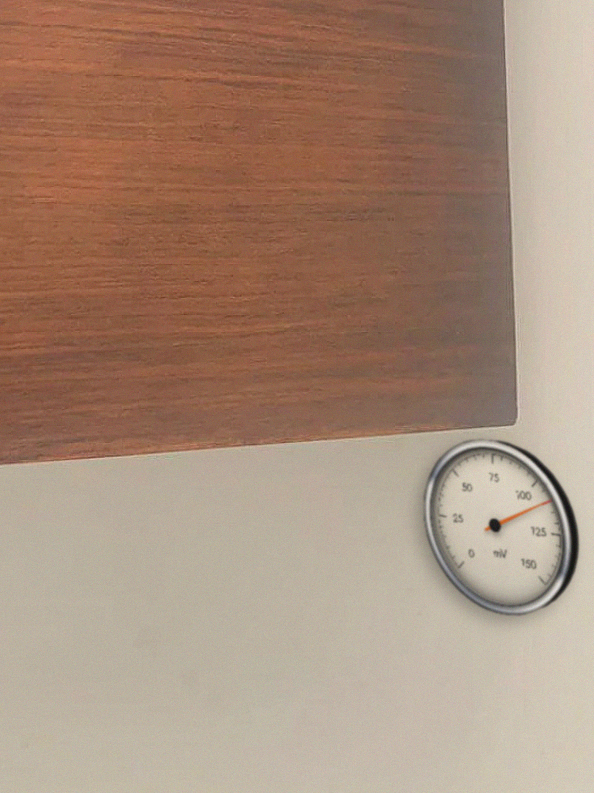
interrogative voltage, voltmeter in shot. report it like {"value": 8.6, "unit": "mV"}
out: {"value": 110, "unit": "mV"}
